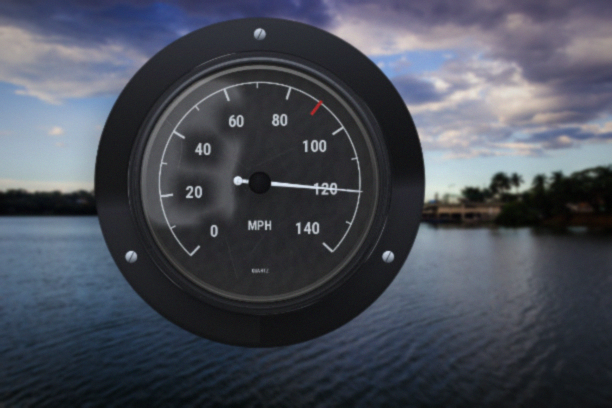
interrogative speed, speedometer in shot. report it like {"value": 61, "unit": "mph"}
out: {"value": 120, "unit": "mph"}
